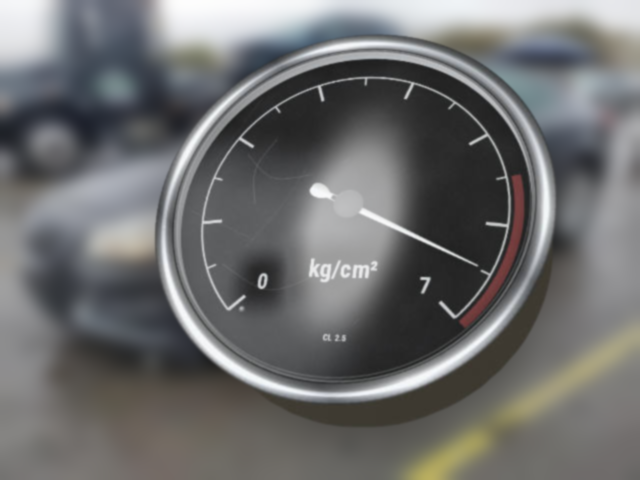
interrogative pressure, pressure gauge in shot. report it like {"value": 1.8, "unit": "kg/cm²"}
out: {"value": 6.5, "unit": "kg/cm²"}
